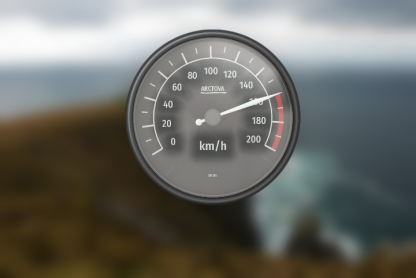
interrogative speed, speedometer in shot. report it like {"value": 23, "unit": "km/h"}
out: {"value": 160, "unit": "km/h"}
